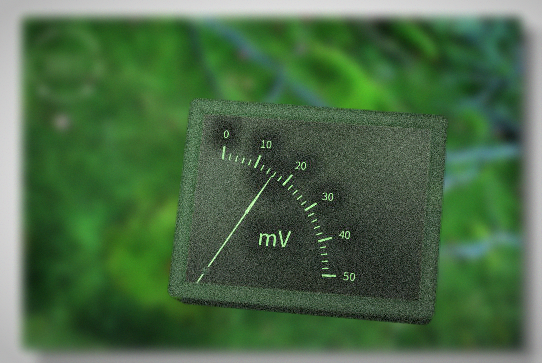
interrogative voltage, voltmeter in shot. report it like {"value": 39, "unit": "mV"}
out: {"value": 16, "unit": "mV"}
